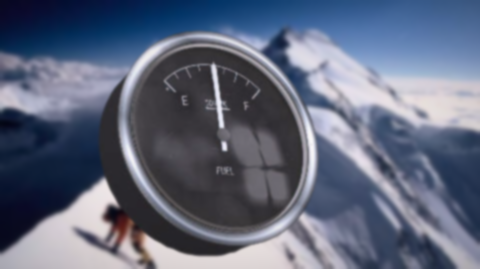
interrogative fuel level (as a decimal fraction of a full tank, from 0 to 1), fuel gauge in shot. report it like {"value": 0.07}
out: {"value": 0.5}
